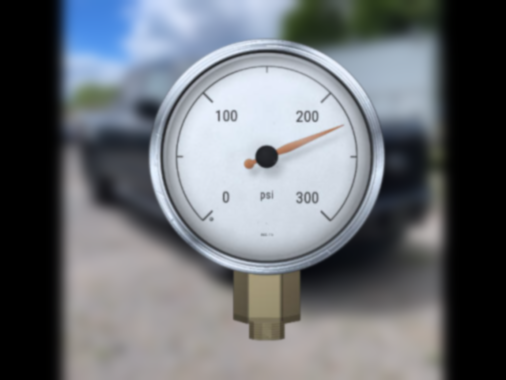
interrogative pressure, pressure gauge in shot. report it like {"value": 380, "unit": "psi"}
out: {"value": 225, "unit": "psi"}
